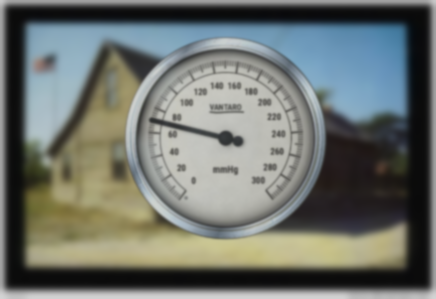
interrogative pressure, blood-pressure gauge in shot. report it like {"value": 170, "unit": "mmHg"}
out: {"value": 70, "unit": "mmHg"}
